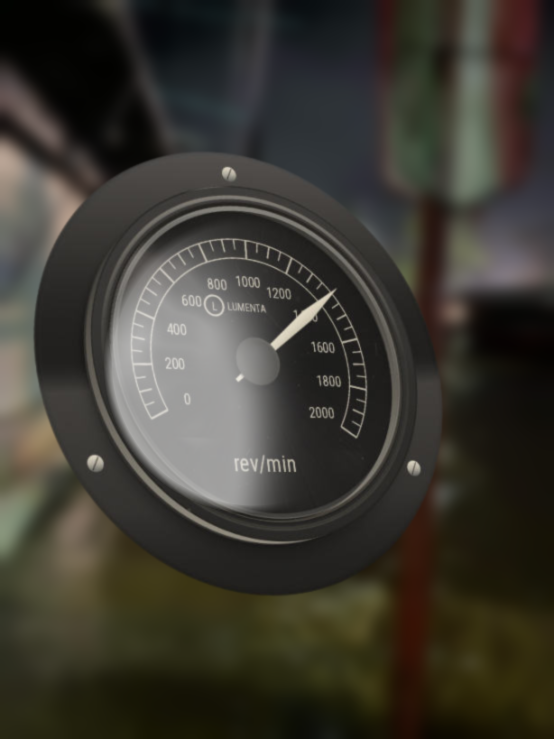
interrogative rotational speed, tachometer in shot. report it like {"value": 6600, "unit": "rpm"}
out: {"value": 1400, "unit": "rpm"}
